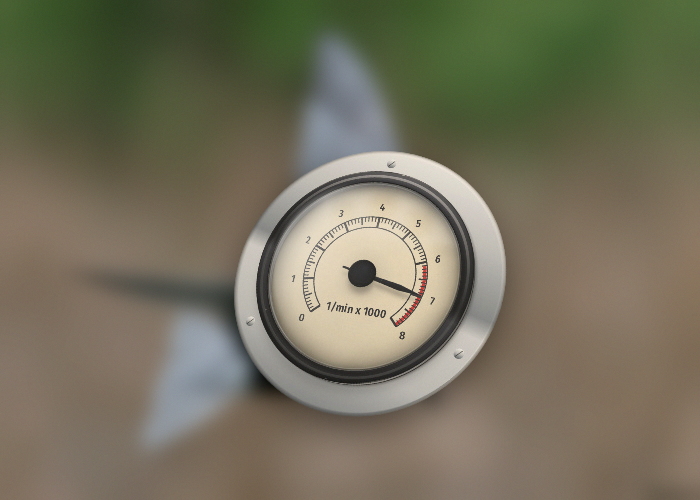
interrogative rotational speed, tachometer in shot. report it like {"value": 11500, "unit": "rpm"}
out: {"value": 7000, "unit": "rpm"}
